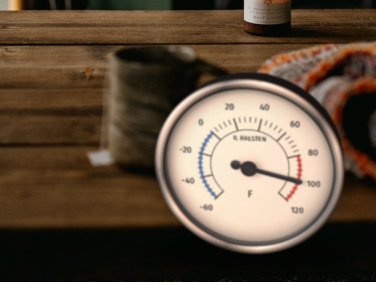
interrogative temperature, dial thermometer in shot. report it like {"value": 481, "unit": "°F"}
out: {"value": 100, "unit": "°F"}
